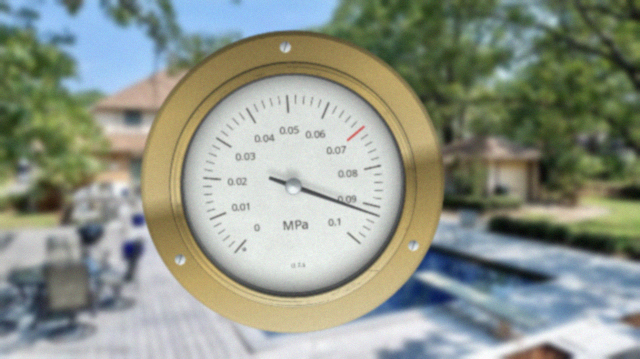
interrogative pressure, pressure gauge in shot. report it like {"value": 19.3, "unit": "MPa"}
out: {"value": 0.092, "unit": "MPa"}
